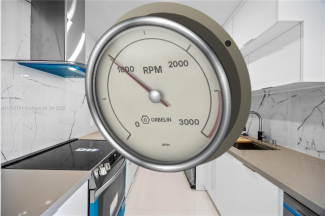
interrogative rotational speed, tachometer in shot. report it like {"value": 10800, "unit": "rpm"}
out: {"value": 1000, "unit": "rpm"}
